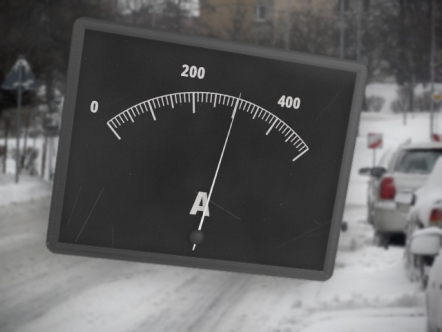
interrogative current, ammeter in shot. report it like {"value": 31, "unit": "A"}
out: {"value": 300, "unit": "A"}
